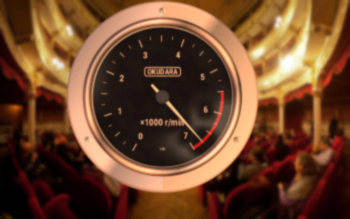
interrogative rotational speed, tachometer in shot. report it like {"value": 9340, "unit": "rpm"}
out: {"value": 6750, "unit": "rpm"}
